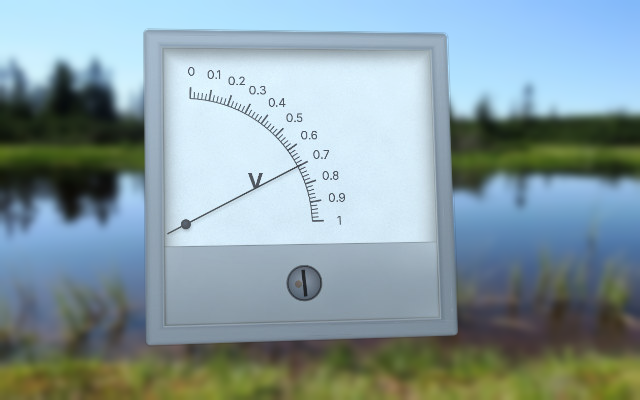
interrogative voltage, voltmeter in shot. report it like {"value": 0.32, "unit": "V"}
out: {"value": 0.7, "unit": "V"}
